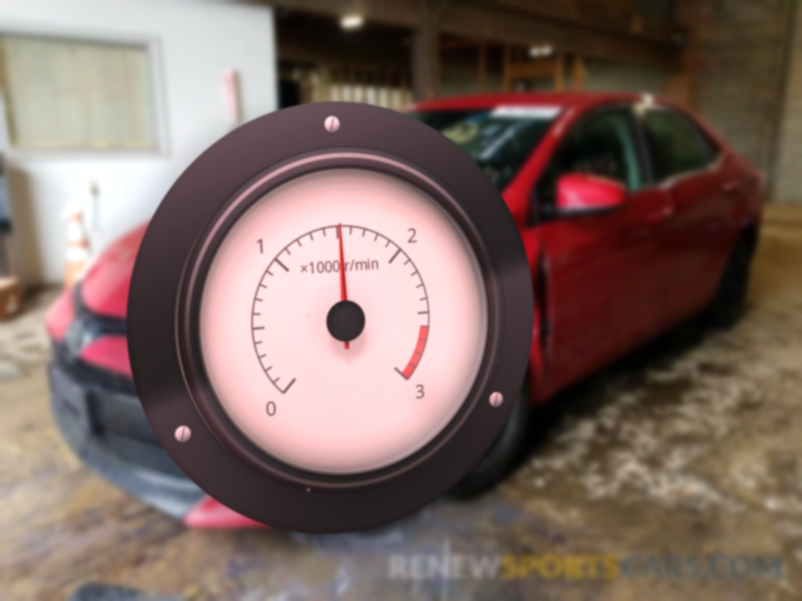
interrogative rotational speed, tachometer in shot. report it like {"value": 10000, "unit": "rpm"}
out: {"value": 1500, "unit": "rpm"}
